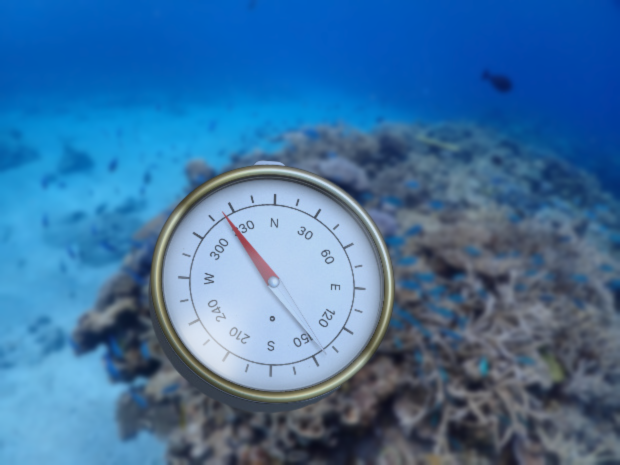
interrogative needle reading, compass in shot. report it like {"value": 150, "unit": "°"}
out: {"value": 322.5, "unit": "°"}
